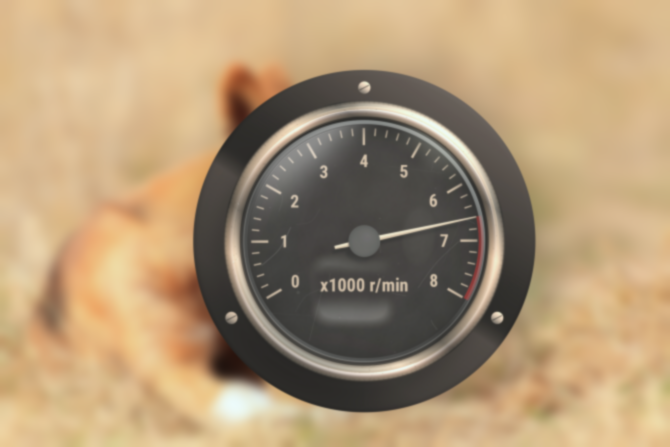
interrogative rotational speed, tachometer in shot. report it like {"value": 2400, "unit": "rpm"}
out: {"value": 6600, "unit": "rpm"}
